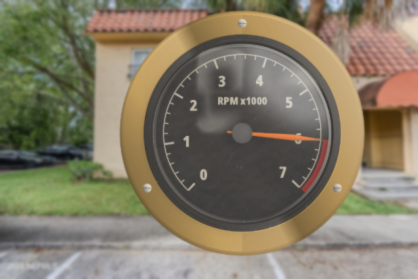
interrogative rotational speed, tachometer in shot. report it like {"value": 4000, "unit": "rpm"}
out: {"value": 6000, "unit": "rpm"}
